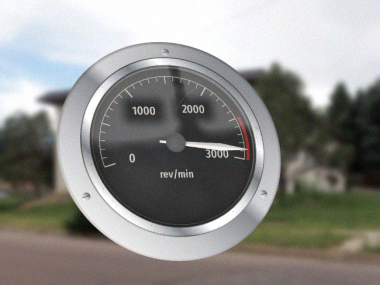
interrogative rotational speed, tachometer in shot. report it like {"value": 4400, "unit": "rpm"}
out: {"value": 2900, "unit": "rpm"}
